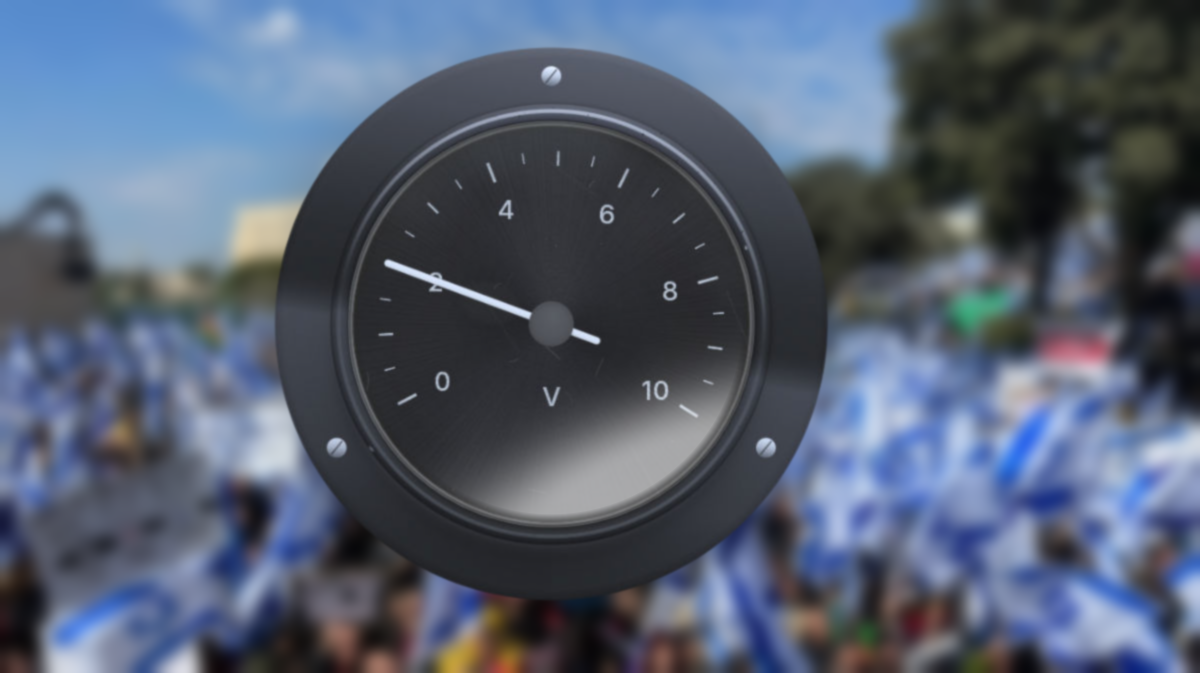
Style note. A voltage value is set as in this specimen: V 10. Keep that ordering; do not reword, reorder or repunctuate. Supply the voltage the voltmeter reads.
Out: V 2
